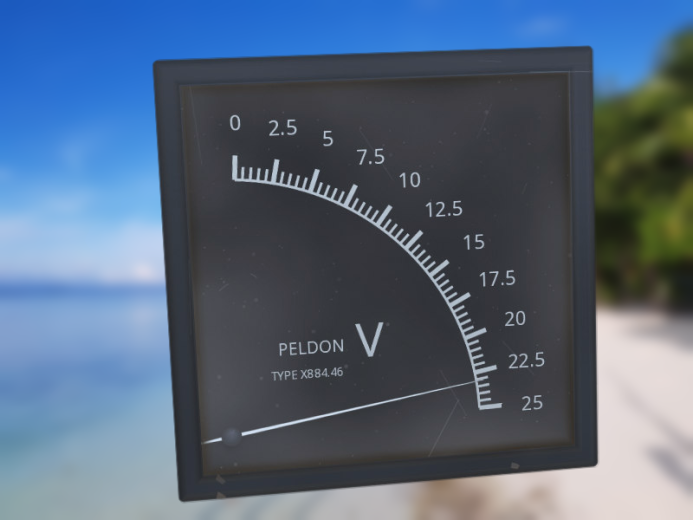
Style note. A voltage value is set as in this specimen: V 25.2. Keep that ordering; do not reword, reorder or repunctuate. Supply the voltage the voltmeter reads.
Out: V 23
